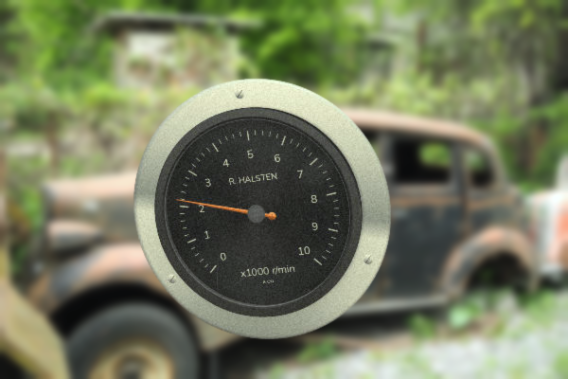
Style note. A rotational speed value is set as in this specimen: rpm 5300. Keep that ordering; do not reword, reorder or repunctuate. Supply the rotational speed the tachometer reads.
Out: rpm 2200
